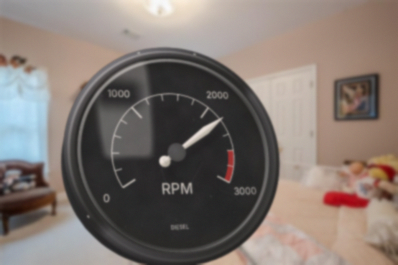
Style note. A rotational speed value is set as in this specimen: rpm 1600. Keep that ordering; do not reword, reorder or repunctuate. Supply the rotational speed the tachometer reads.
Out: rpm 2200
